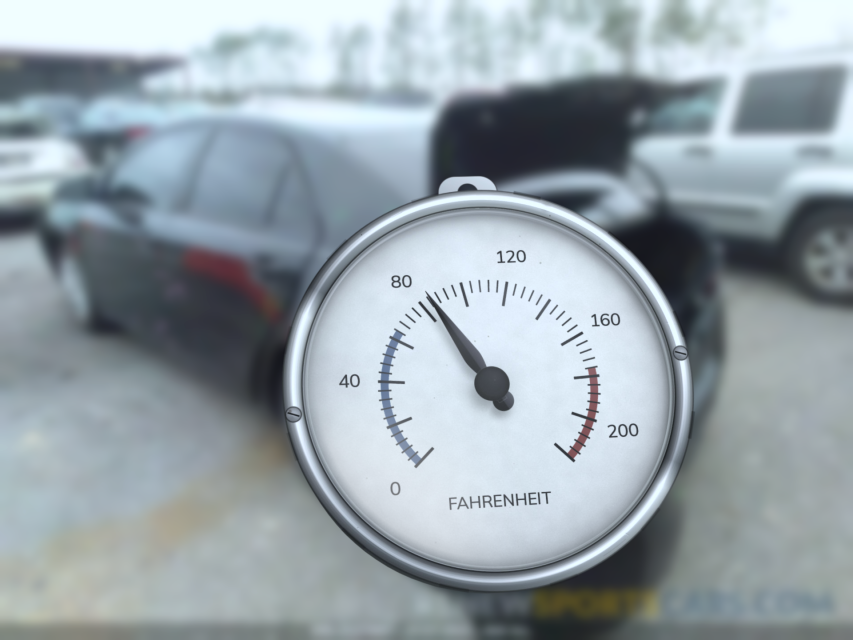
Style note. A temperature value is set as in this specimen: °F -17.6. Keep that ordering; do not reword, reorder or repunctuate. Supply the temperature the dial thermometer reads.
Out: °F 84
